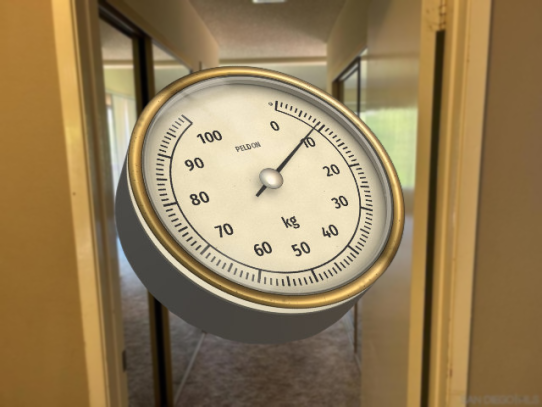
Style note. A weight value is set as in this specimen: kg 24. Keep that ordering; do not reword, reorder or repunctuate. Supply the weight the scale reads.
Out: kg 9
